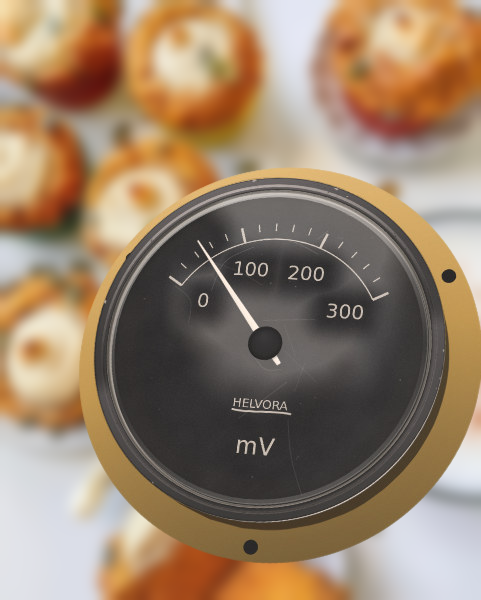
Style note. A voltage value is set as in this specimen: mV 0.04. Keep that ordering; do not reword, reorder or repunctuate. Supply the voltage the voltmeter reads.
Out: mV 50
